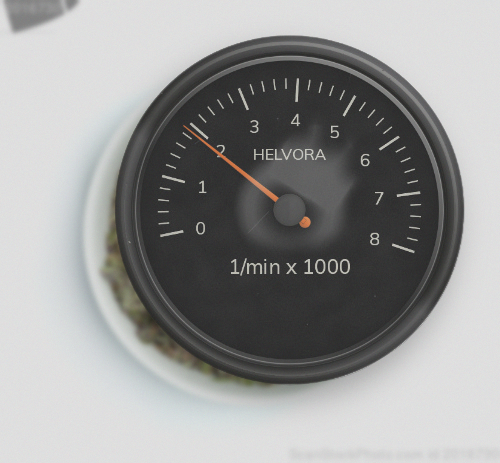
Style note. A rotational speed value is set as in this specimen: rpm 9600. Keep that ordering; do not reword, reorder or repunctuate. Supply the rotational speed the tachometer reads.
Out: rpm 1900
